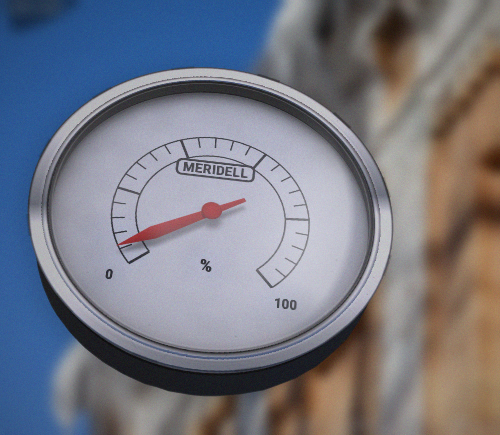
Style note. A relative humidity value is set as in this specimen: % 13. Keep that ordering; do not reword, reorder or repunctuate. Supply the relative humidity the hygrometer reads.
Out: % 4
